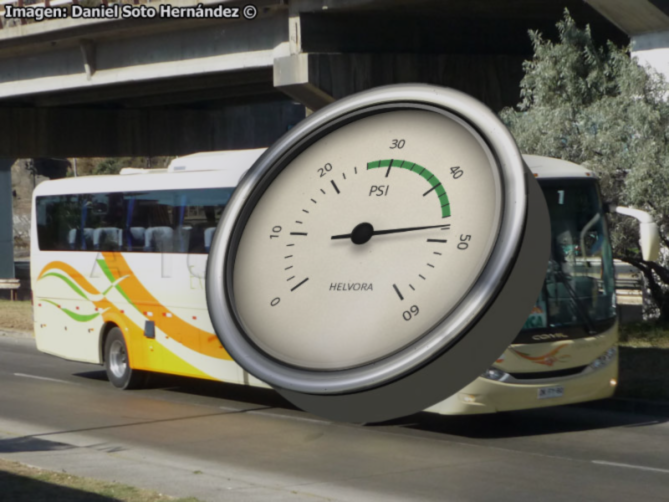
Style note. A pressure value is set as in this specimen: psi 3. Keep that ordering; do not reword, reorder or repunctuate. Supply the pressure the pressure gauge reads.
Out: psi 48
